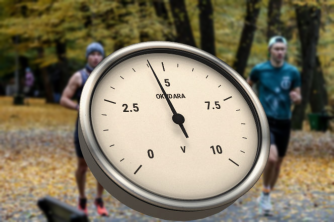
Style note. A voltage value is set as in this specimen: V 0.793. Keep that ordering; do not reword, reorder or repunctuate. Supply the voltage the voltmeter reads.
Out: V 4.5
